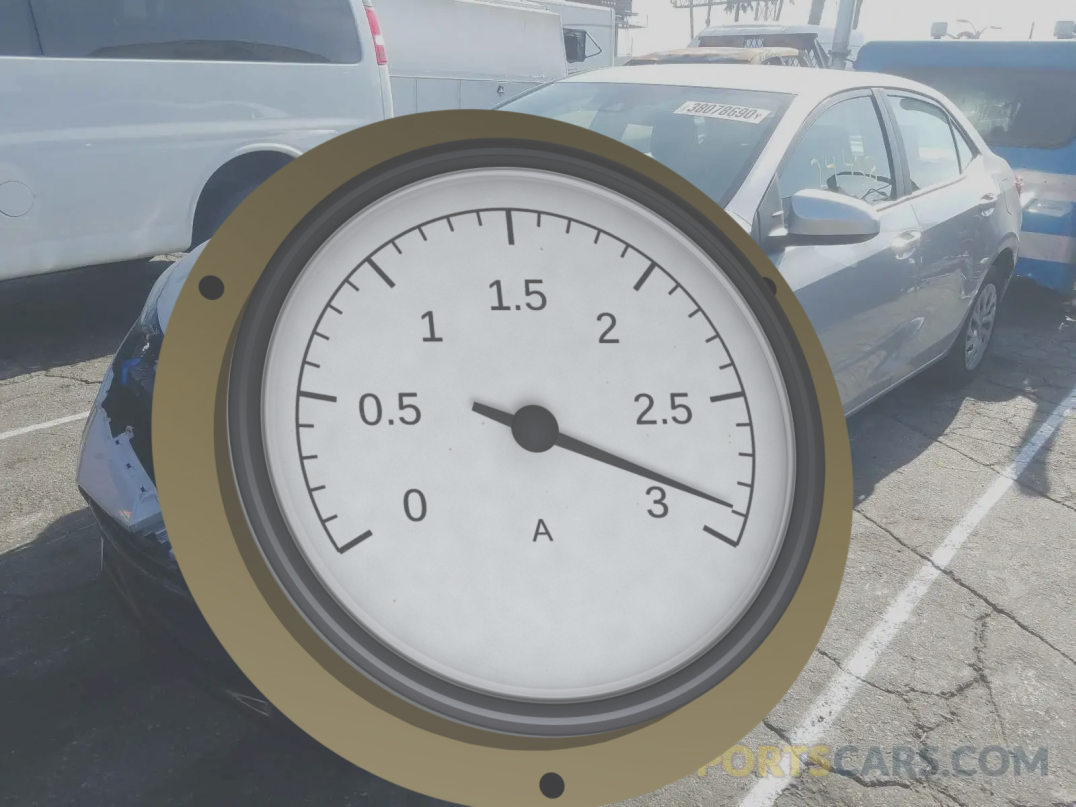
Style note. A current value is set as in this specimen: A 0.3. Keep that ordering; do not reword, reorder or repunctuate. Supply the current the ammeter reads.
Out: A 2.9
